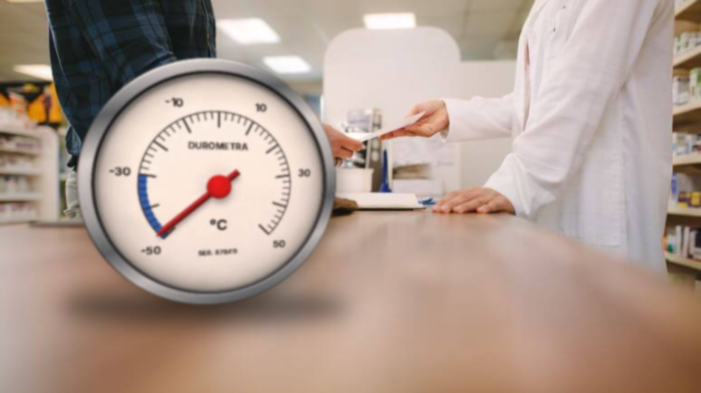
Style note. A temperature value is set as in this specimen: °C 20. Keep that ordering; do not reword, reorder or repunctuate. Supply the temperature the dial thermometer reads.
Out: °C -48
